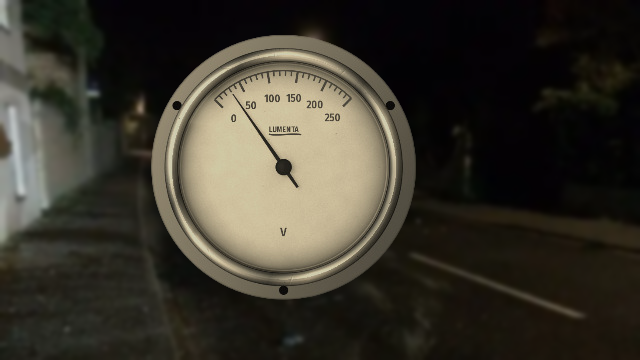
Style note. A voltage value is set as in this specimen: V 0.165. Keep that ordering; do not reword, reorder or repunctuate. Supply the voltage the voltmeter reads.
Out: V 30
